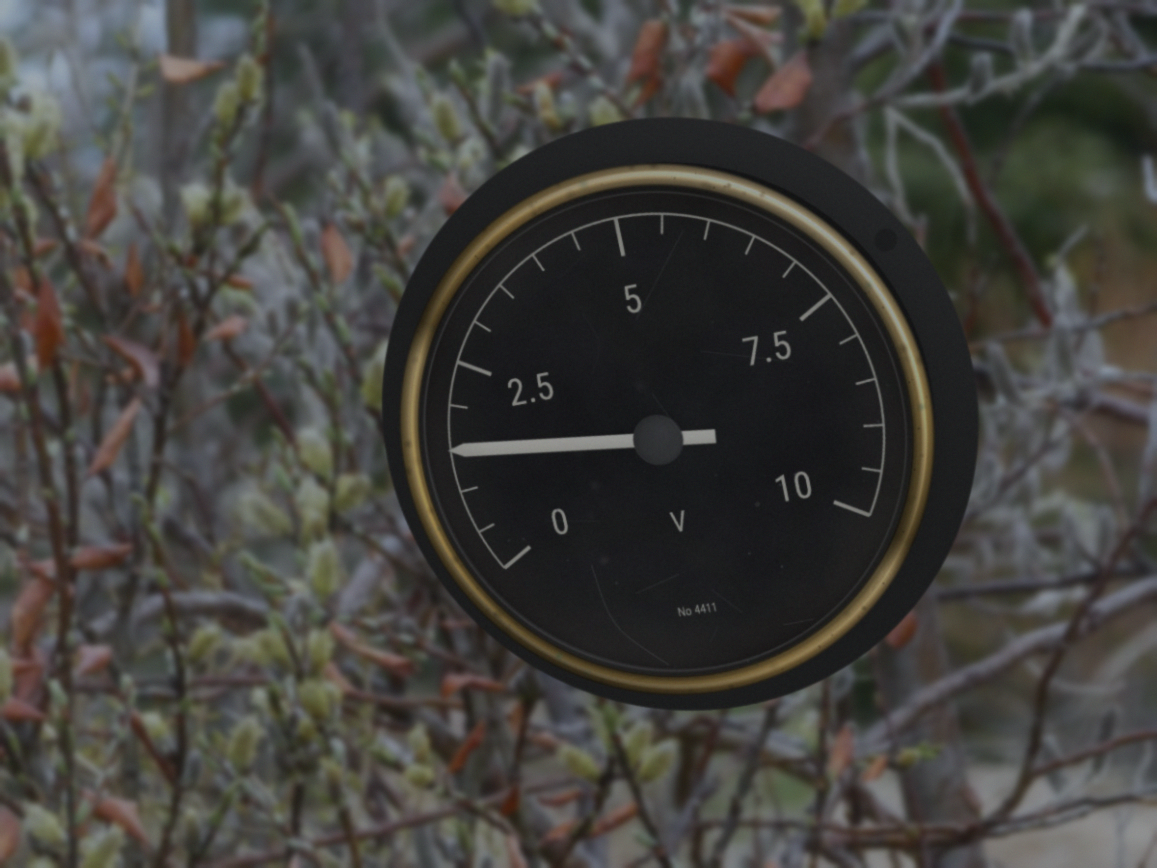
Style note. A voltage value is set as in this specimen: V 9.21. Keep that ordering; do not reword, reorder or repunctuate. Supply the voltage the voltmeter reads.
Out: V 1.5
